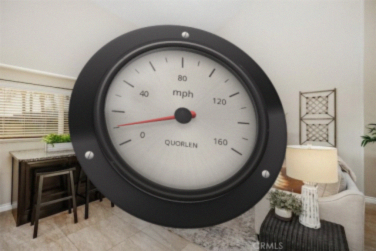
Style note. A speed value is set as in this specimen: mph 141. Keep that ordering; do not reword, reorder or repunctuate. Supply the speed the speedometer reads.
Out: mph 10
